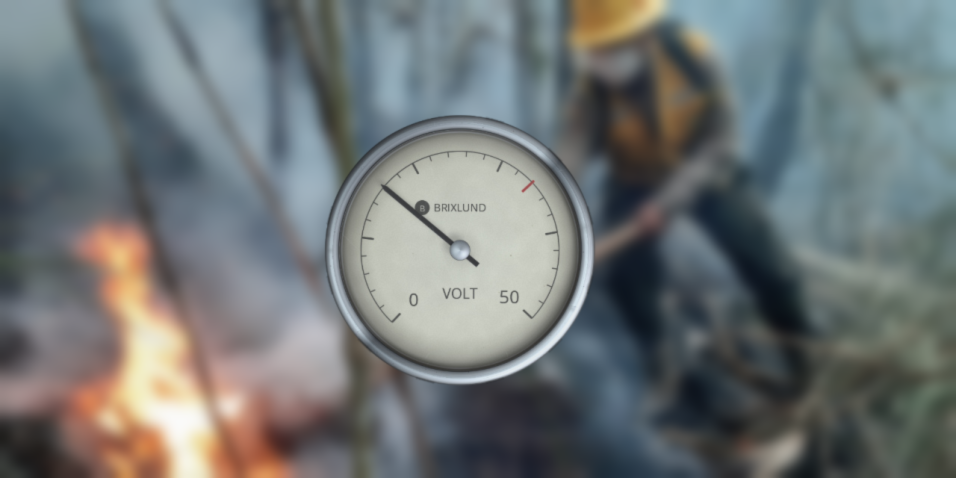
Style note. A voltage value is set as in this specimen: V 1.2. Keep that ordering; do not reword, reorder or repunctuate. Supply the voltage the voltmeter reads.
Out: V 16
